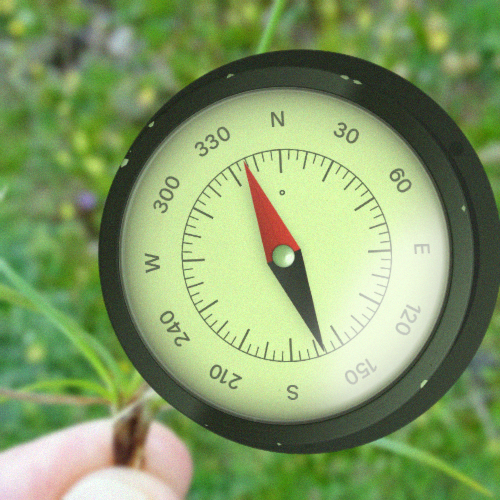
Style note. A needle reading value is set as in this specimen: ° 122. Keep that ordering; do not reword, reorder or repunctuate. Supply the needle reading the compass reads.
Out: ° 340
